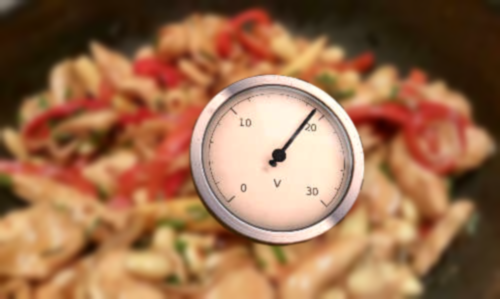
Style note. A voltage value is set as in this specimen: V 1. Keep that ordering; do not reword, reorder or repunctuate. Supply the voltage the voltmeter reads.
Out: V 19
